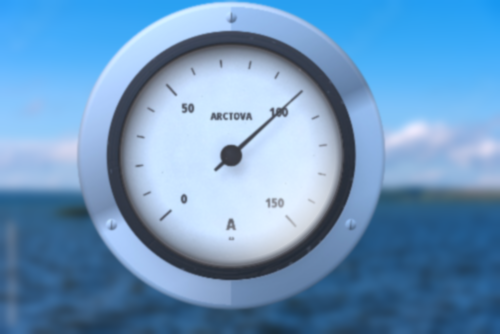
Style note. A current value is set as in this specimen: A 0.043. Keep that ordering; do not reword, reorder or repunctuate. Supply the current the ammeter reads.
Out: A 100
